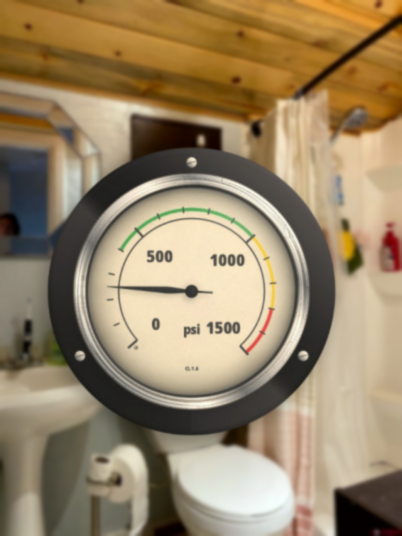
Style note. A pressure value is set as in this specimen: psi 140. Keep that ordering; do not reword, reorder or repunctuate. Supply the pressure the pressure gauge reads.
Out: psi 250
